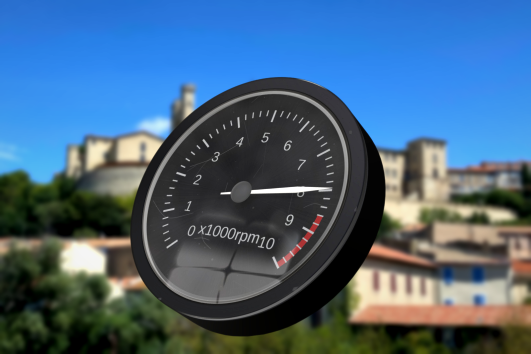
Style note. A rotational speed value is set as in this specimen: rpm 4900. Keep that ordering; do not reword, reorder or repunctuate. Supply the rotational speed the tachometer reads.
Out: rpm 8000
